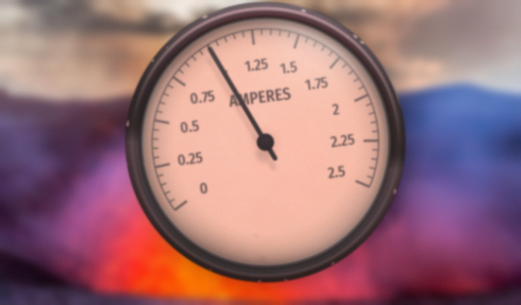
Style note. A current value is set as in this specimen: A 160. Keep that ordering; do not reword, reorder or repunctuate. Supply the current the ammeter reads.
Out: A 1
